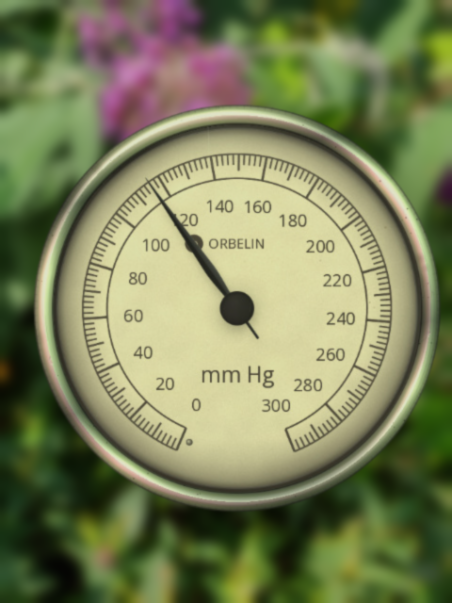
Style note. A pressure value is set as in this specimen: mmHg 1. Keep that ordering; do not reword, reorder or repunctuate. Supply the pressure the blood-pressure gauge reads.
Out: mmHg 116
